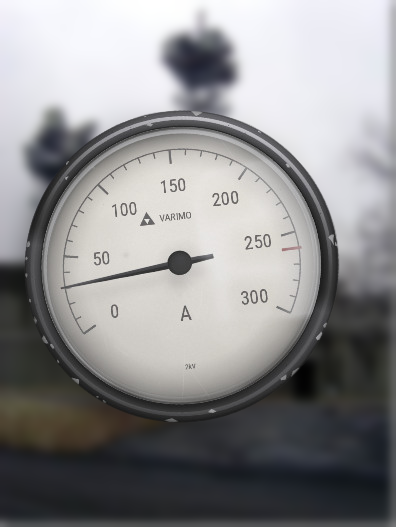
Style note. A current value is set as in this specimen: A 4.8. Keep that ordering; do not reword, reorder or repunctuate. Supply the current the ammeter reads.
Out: A 30
